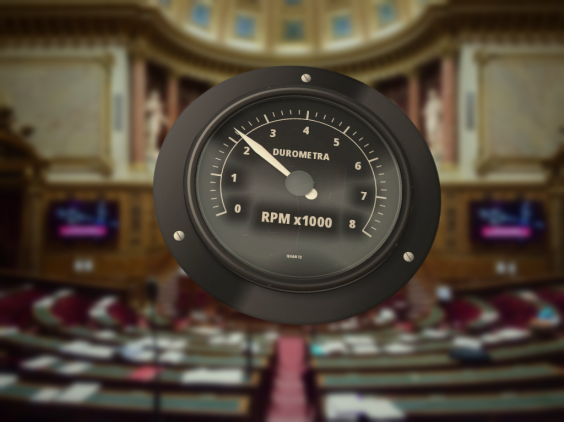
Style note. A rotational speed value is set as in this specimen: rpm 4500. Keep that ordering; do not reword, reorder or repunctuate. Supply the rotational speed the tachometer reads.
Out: rpm 2200
